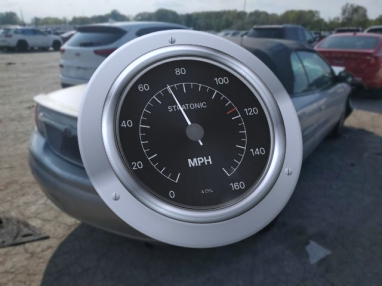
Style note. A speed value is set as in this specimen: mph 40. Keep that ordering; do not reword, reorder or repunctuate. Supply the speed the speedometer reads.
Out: mph 70
